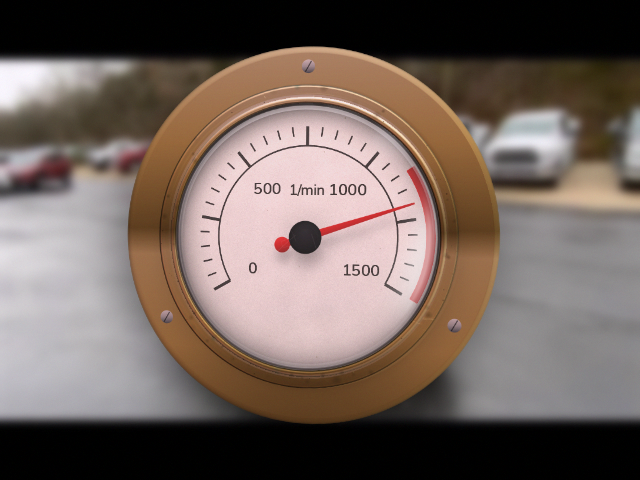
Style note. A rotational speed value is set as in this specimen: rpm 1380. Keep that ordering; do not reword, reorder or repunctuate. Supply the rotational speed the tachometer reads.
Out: rpm 1200
